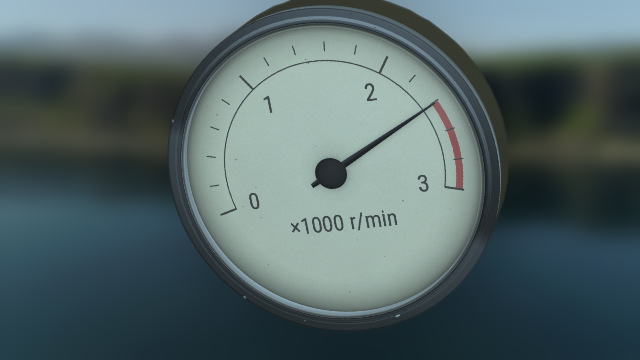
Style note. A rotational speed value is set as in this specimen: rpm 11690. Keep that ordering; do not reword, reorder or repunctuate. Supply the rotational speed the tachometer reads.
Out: rpm 2400
